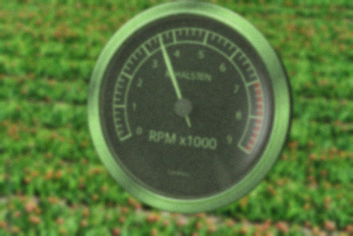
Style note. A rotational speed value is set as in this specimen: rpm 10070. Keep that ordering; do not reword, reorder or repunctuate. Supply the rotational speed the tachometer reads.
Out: rpm 3600
